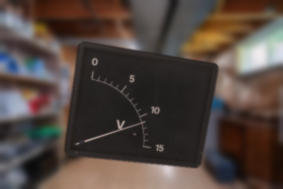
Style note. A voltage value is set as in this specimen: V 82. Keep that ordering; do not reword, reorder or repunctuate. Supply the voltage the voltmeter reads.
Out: V 11
